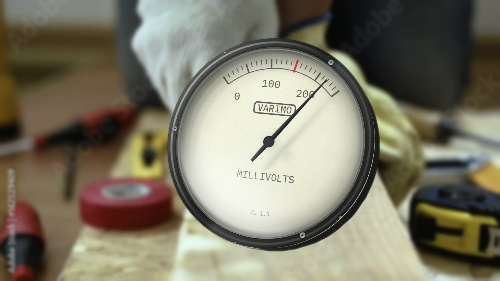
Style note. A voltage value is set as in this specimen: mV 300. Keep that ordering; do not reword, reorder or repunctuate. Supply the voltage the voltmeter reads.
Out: mV 220
